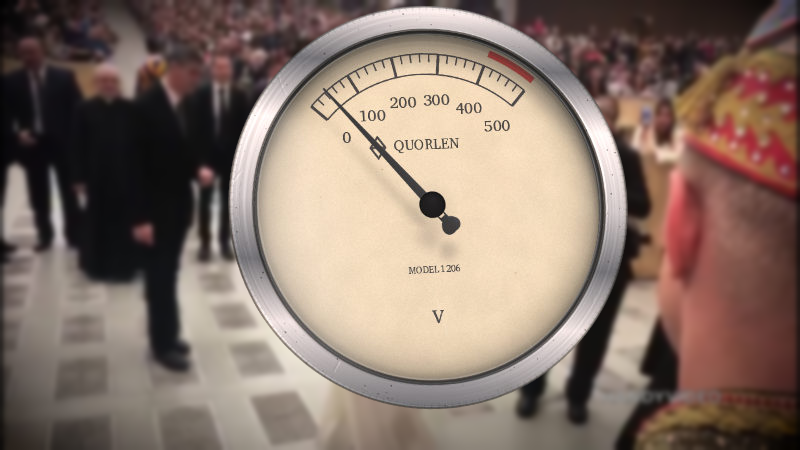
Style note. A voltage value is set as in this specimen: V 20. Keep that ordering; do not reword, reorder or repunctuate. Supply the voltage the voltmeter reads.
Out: V 40
